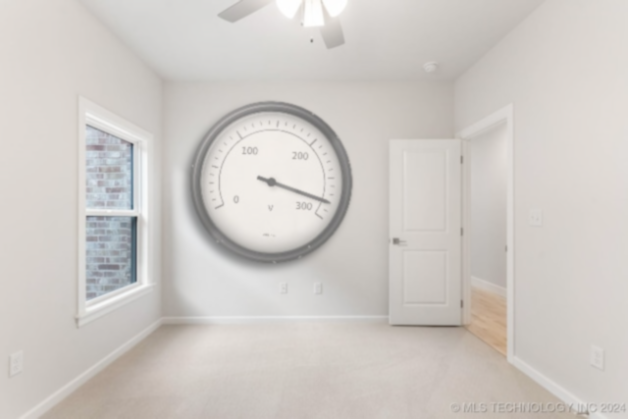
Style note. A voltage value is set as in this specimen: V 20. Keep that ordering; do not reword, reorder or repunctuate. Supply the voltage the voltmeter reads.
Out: V 280
